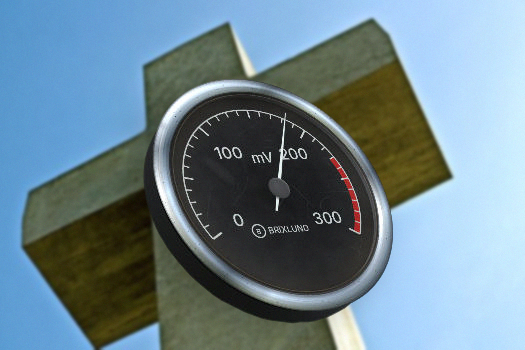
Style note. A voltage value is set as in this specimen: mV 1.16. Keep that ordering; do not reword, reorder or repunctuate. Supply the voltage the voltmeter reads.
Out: mV 180
